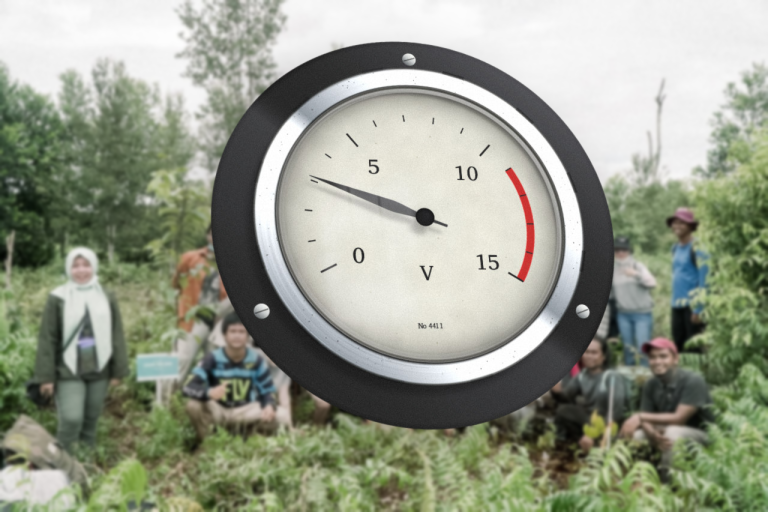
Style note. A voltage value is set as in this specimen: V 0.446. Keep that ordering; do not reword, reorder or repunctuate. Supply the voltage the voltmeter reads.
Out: V 3
